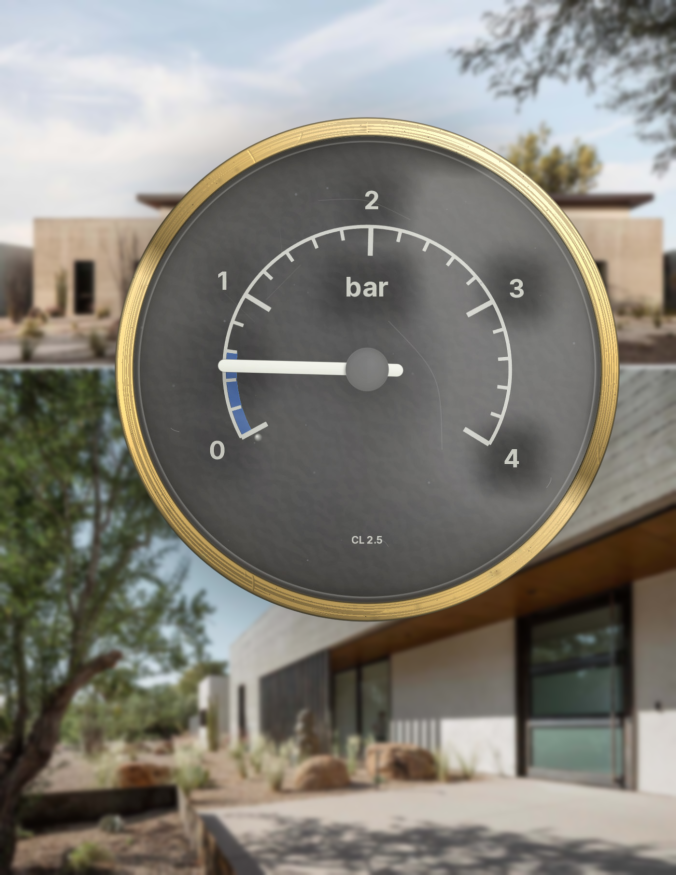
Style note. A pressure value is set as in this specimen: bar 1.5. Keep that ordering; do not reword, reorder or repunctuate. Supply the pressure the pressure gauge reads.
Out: bar 0.5
